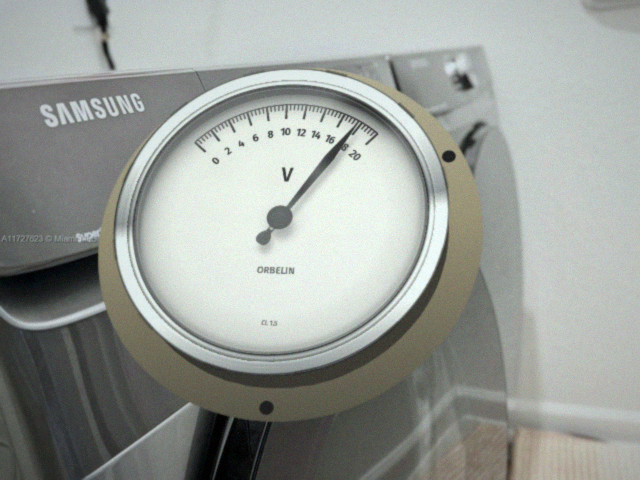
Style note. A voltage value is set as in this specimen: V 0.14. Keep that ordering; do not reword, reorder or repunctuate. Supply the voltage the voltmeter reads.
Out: V 18
